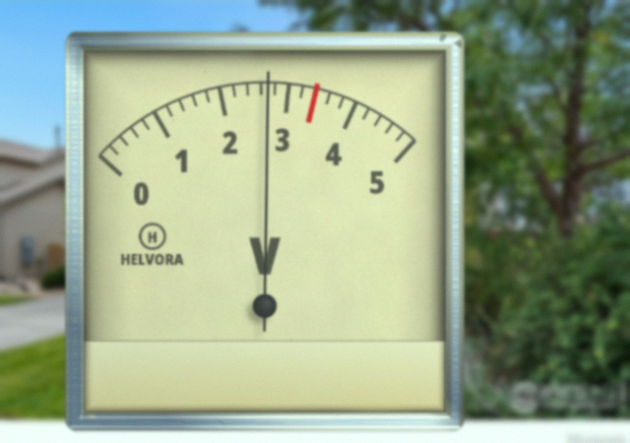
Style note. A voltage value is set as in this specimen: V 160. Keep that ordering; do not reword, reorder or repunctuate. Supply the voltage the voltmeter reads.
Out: V 2.7
